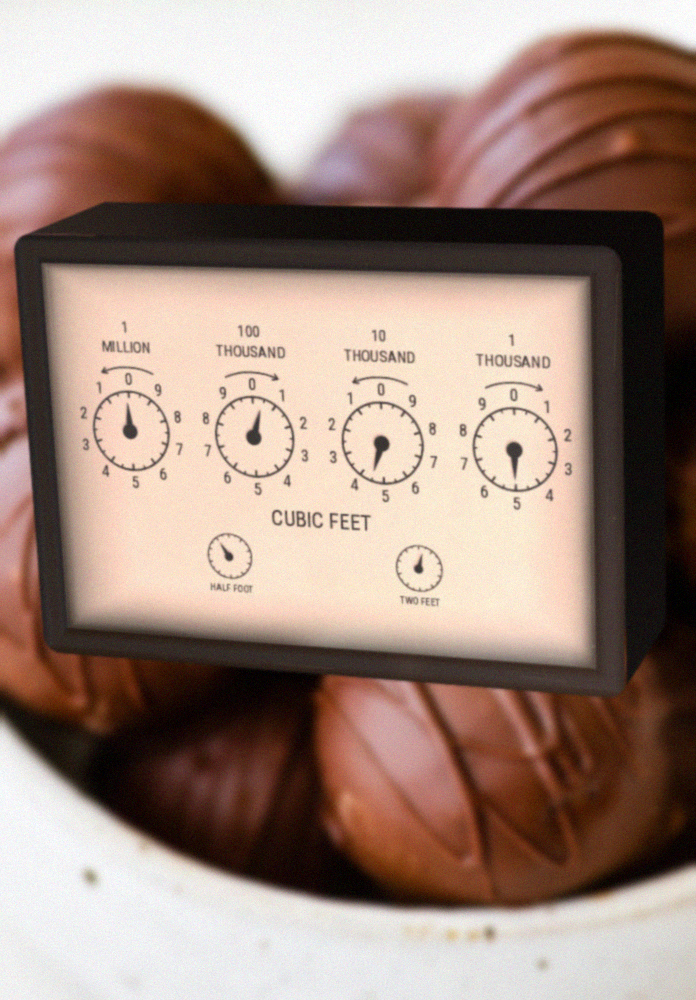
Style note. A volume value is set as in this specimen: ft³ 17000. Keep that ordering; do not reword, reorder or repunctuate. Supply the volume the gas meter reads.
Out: ft³ 4500
